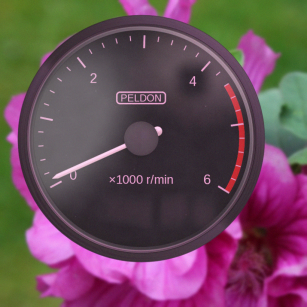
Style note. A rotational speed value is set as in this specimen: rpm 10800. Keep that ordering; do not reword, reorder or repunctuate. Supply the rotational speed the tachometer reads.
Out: rpm 100
